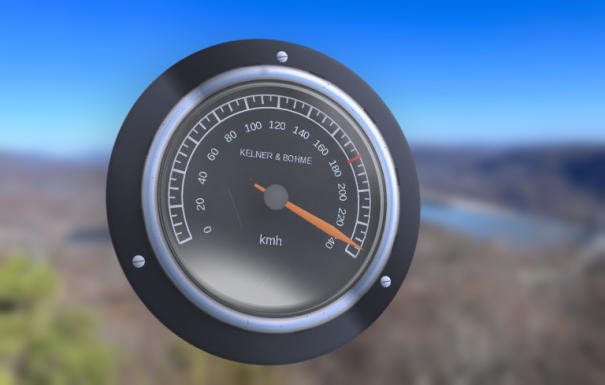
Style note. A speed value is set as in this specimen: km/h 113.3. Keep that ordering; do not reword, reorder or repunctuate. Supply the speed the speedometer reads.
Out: km/h 235
